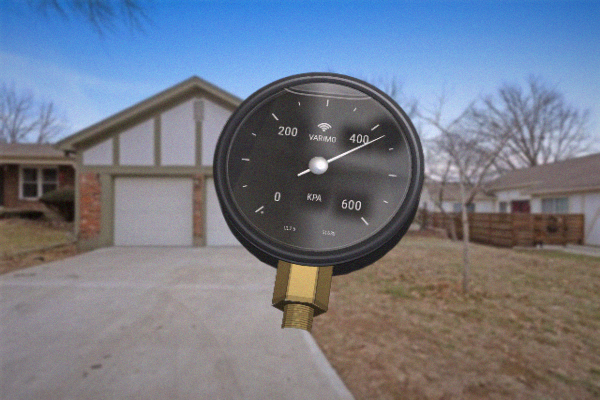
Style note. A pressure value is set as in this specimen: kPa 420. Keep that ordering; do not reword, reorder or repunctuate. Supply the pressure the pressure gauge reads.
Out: kPa 425
